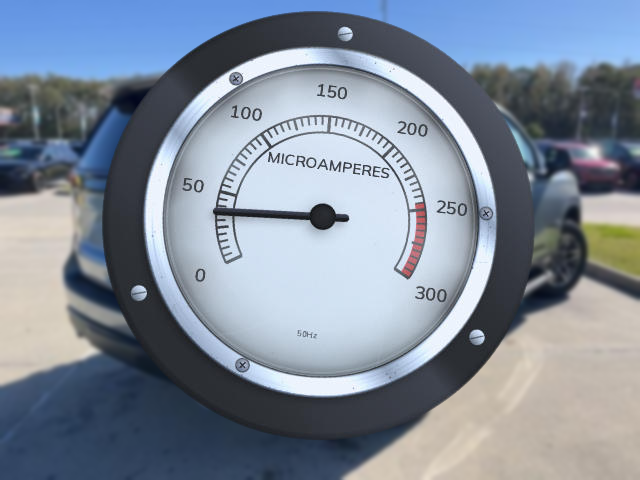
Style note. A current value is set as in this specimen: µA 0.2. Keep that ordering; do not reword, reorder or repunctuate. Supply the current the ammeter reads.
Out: µA 35
